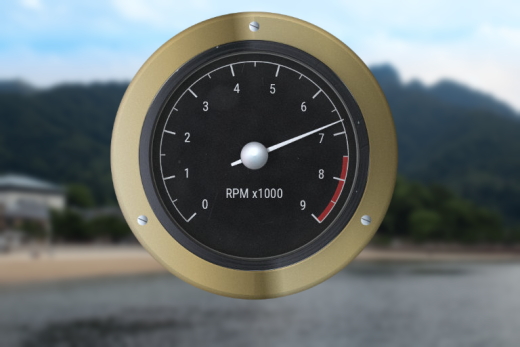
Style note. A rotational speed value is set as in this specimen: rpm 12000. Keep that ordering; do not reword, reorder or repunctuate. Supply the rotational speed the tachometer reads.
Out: rpm 6750
